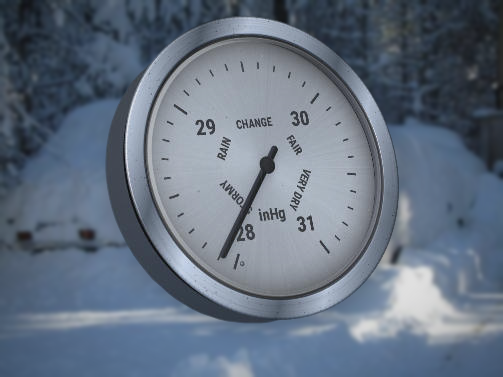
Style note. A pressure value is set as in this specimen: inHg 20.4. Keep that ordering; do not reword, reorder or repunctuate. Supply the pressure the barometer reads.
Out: inHg 28.1
